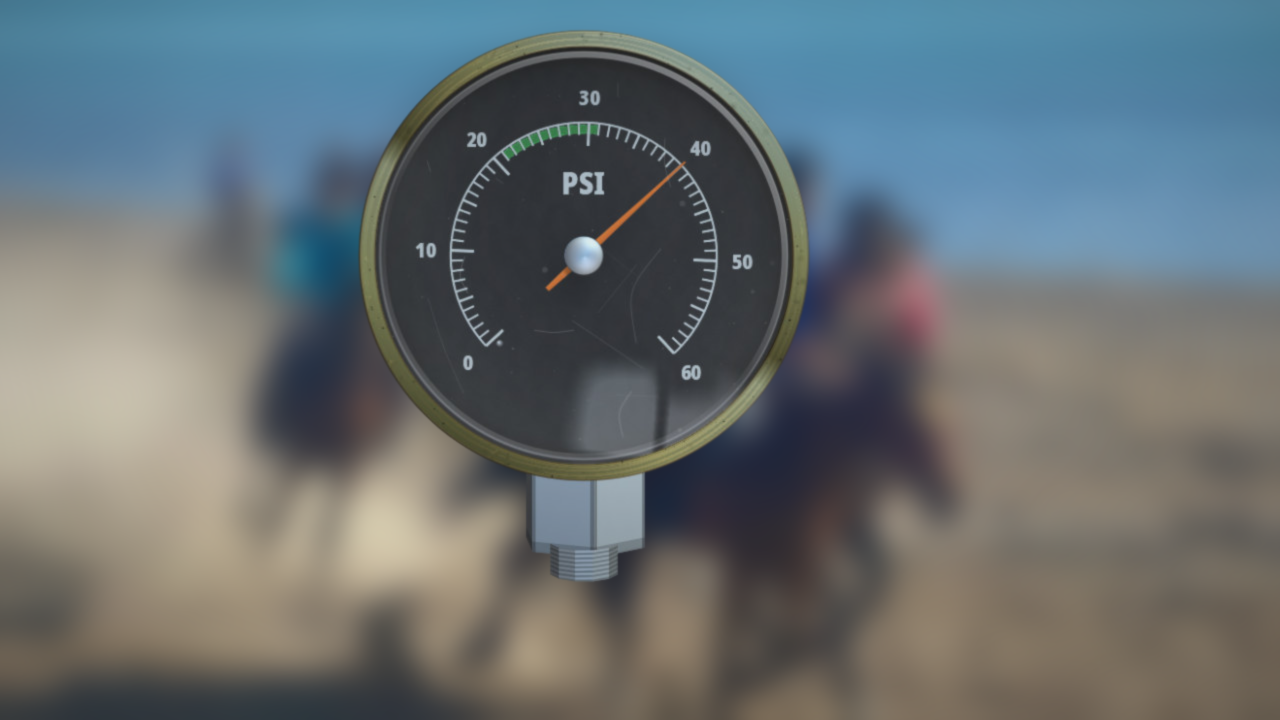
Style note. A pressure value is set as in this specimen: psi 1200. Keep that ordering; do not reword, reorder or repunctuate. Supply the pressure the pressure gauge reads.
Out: psi 40
